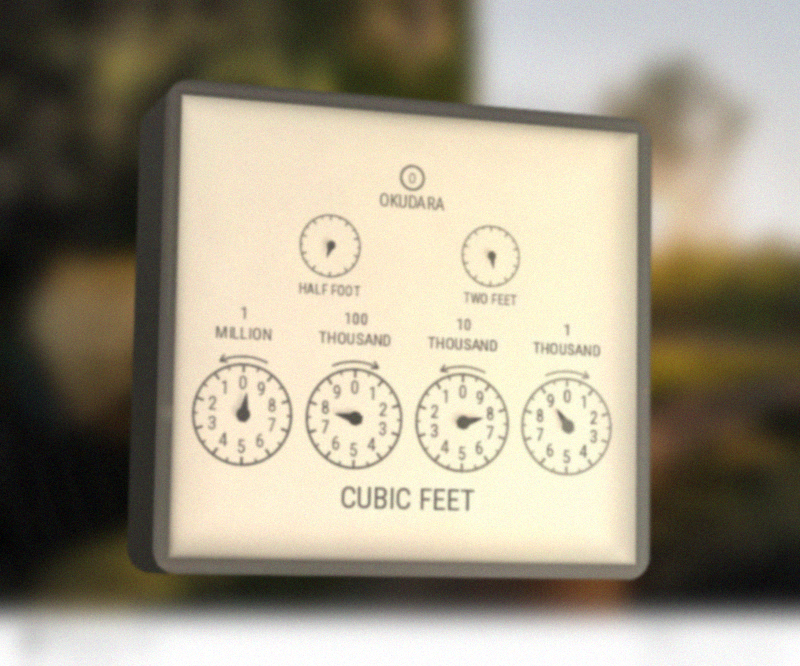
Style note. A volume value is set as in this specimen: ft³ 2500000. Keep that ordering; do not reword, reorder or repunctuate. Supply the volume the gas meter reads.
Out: ft³ 977900
